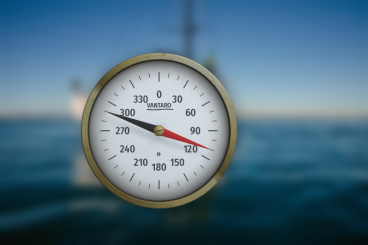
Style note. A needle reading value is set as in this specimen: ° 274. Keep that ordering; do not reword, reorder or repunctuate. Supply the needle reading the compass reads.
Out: ° 110
